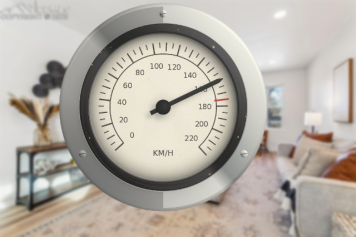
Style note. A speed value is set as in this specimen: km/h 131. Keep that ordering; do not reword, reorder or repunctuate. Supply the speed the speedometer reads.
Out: km/h 160
